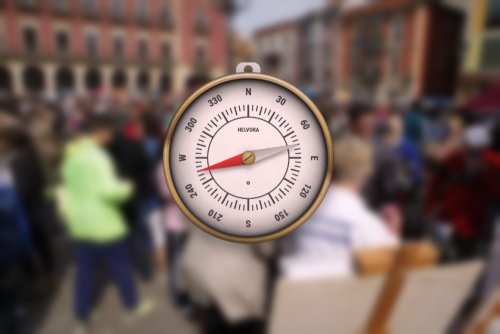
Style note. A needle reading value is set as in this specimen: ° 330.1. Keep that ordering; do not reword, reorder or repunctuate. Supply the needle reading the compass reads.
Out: ° 255
